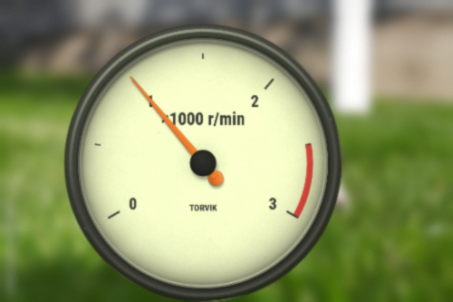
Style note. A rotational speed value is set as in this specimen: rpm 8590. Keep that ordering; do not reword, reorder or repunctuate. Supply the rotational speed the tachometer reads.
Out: rpm 1000
